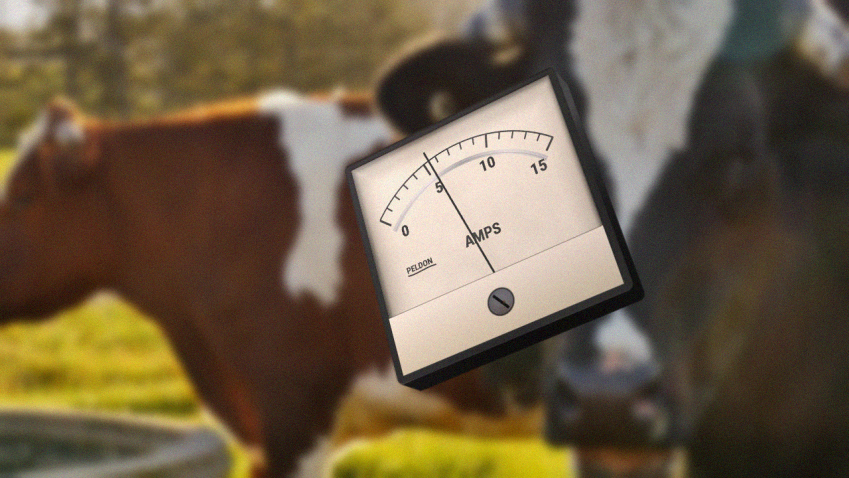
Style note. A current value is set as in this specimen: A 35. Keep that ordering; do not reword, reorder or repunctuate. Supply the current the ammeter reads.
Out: A 5.5
